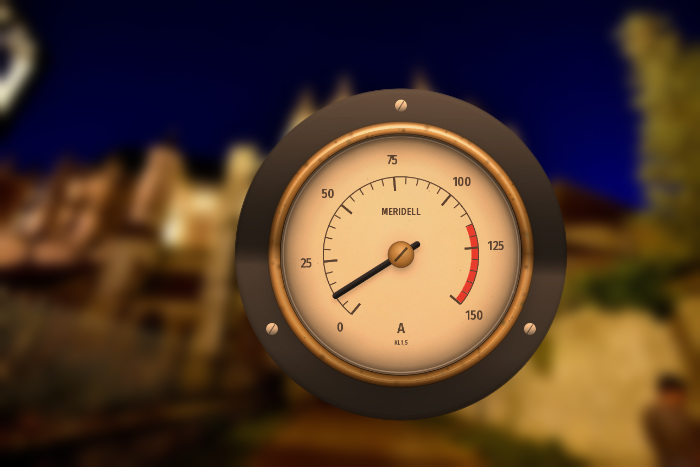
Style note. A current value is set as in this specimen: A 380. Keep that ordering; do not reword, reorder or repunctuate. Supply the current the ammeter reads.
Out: A 10
